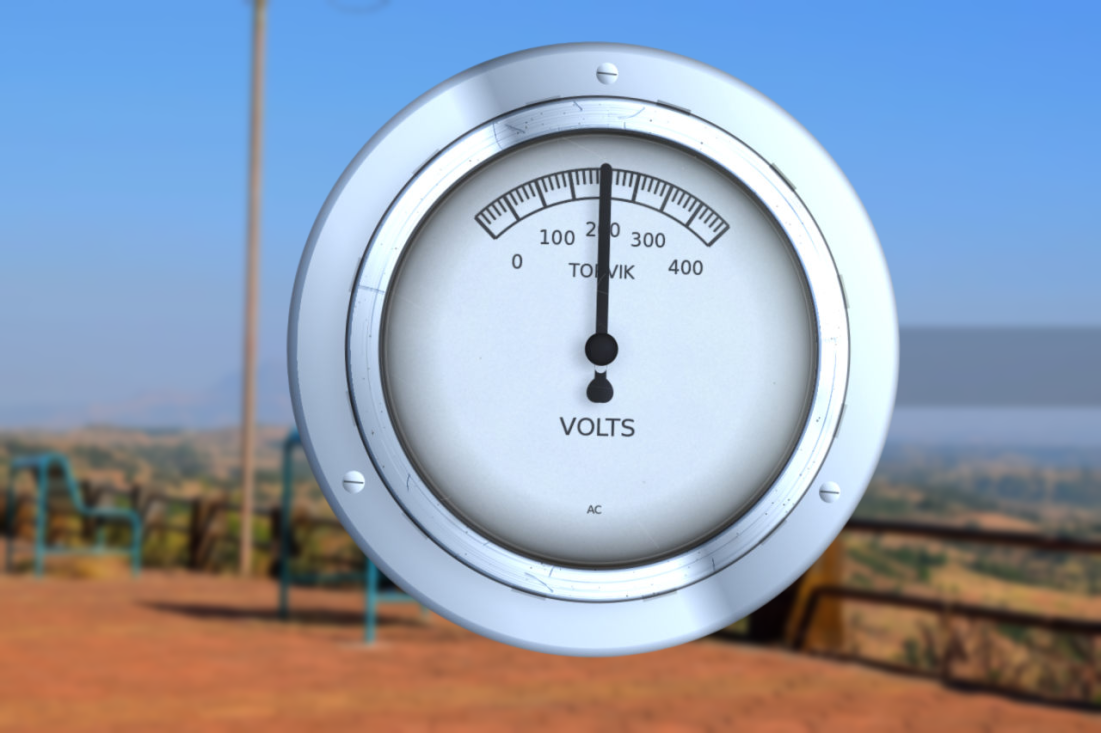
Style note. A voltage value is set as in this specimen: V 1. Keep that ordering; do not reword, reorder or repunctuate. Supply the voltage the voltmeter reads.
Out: V 200
